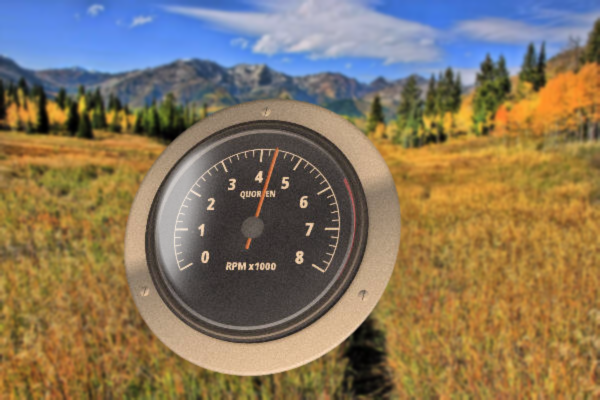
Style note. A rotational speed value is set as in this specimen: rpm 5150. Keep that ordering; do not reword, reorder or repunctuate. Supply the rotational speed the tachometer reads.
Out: rpm 4400
